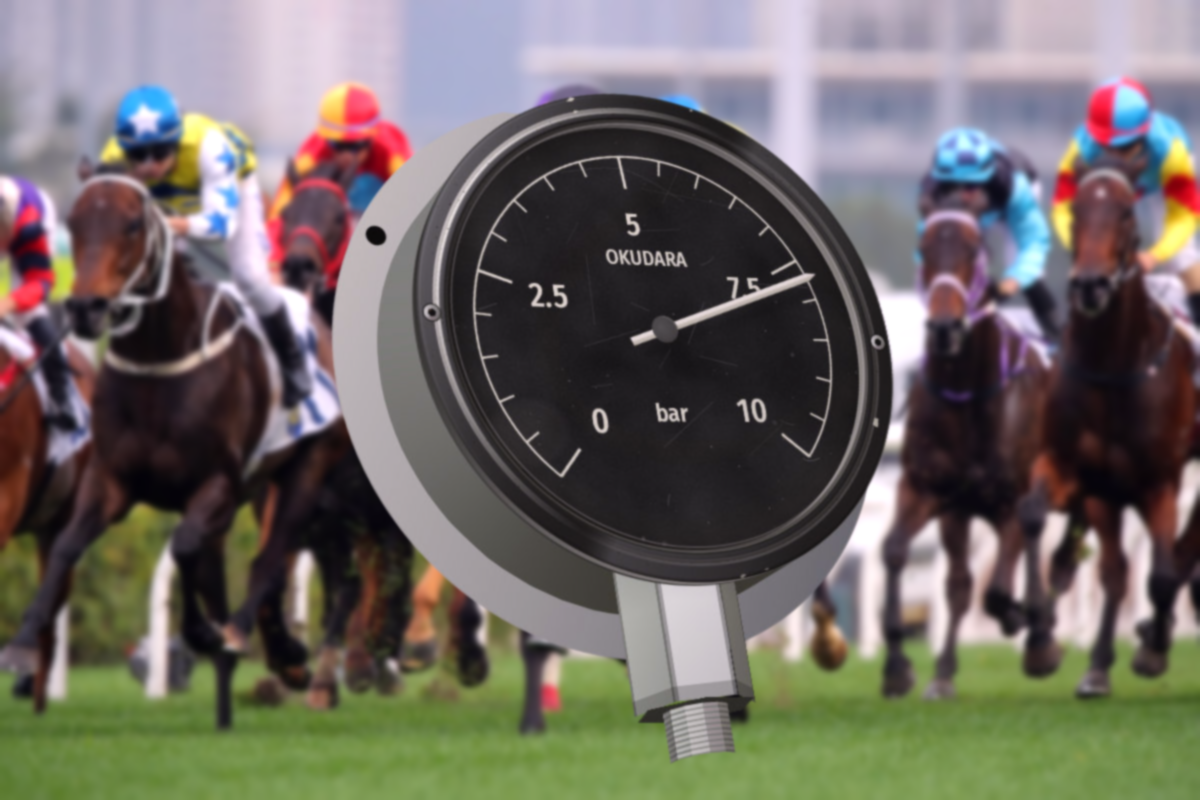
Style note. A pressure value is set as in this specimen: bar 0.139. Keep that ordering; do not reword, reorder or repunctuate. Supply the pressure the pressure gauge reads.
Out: bar 7.75
